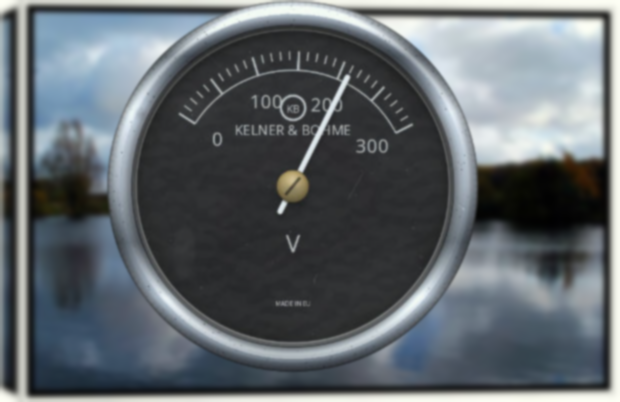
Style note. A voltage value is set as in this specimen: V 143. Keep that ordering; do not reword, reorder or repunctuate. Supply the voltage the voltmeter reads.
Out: V 210
